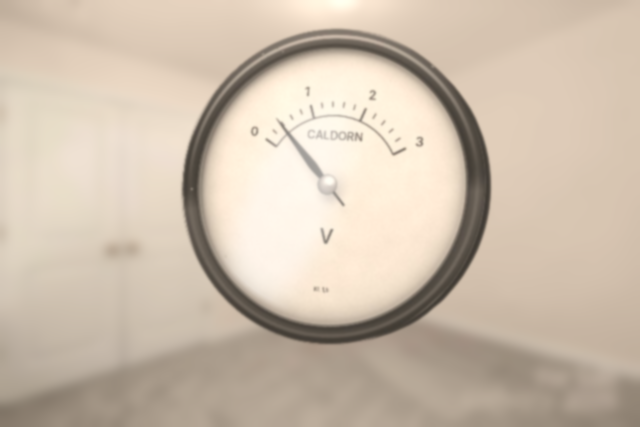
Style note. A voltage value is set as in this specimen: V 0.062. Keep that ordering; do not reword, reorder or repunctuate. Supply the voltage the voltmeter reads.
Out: V 0.4
